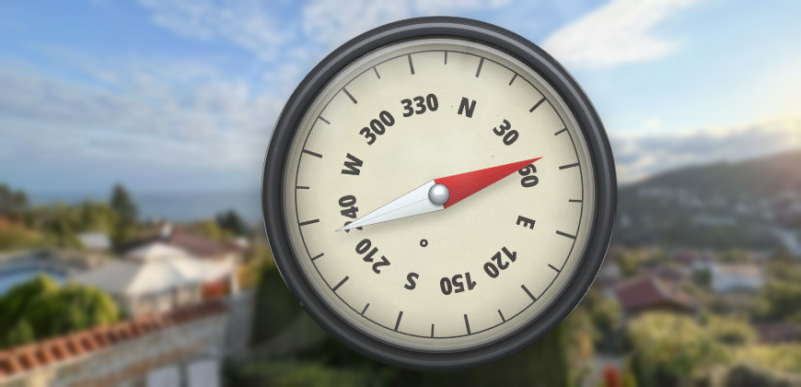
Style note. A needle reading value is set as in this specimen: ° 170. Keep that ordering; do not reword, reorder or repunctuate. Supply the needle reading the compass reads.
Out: ° 52.5
